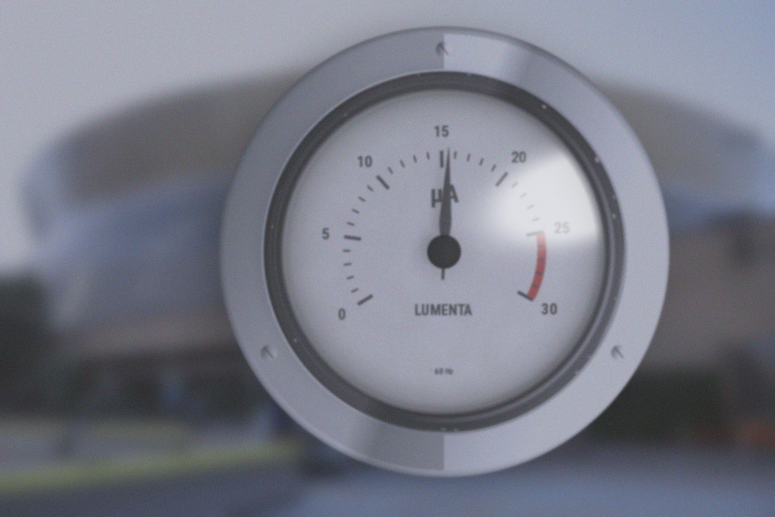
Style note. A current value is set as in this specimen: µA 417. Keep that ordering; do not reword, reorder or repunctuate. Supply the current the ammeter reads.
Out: µA 15.5
